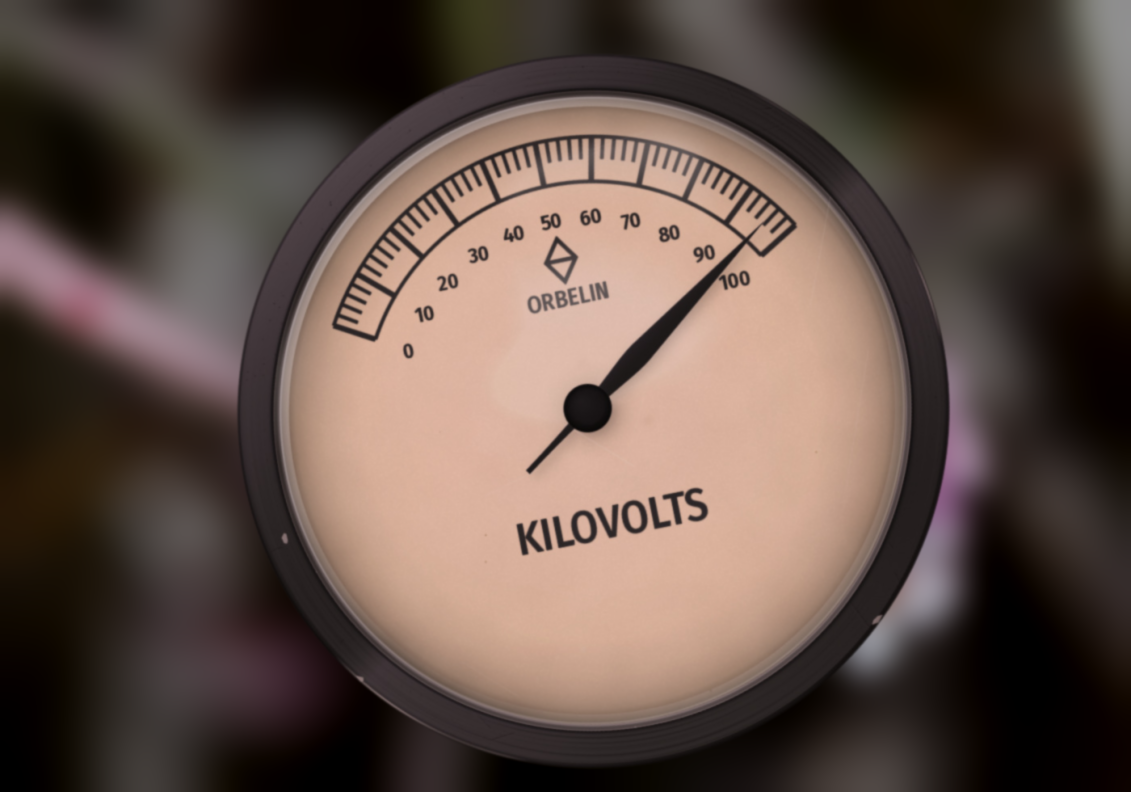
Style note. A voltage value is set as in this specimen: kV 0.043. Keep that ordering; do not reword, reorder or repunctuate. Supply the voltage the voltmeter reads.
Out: kV 96
